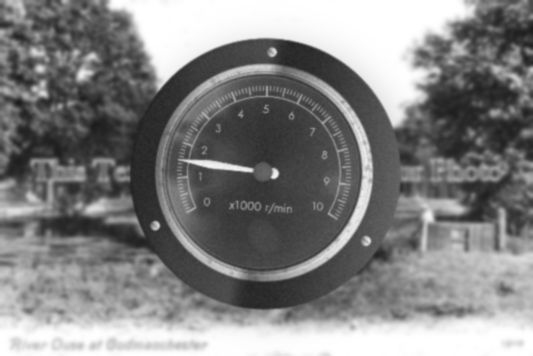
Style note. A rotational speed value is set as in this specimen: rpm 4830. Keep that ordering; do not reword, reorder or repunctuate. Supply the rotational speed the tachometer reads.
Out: rpm 1500
